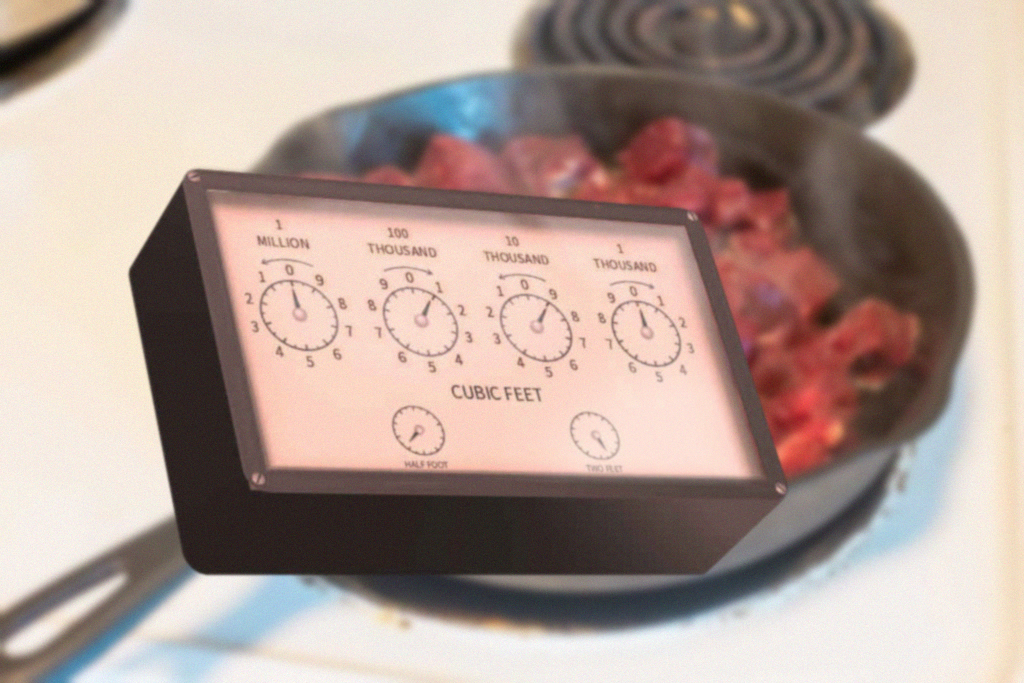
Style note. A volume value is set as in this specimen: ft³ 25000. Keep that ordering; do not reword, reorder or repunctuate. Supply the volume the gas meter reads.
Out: ft³ 9000
